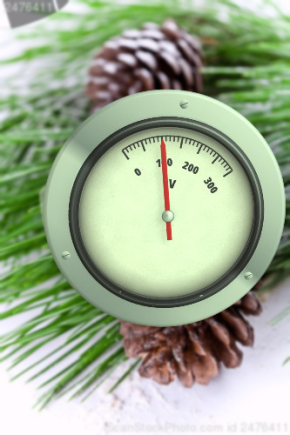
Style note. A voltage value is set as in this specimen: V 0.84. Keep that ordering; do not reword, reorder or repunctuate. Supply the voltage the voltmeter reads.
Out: V 100
